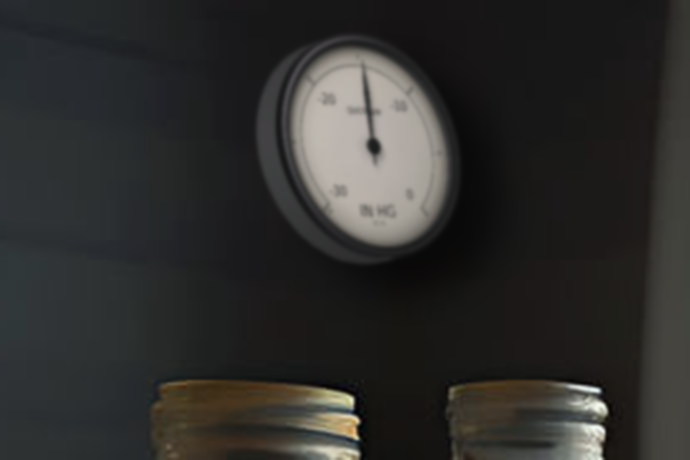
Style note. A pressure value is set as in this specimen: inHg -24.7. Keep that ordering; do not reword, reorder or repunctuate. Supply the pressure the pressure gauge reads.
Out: inHg -15
